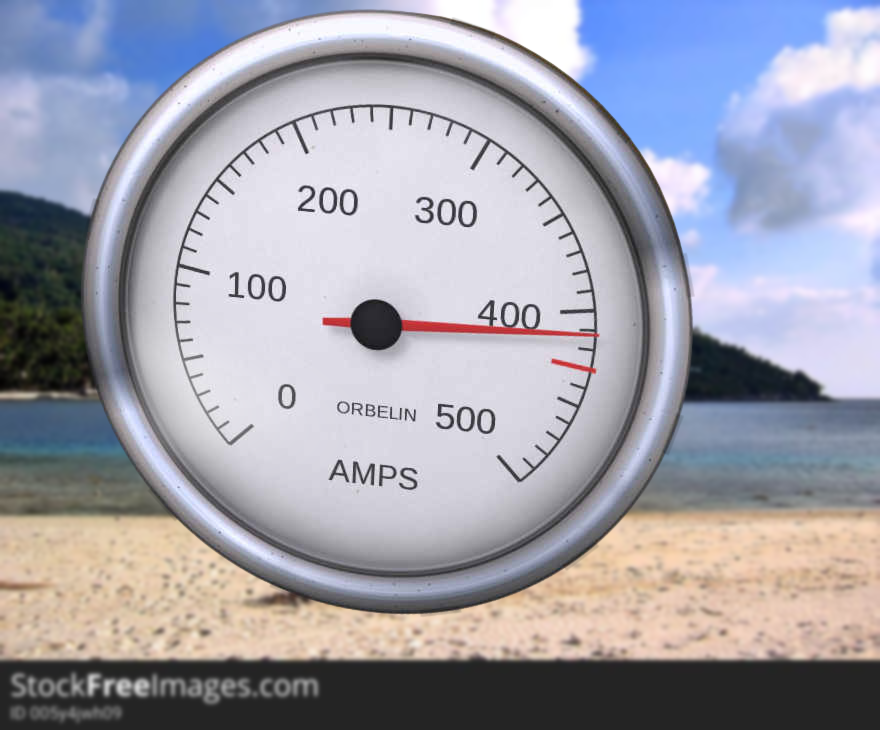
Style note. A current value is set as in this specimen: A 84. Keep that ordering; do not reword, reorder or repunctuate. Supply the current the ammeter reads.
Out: A 410
